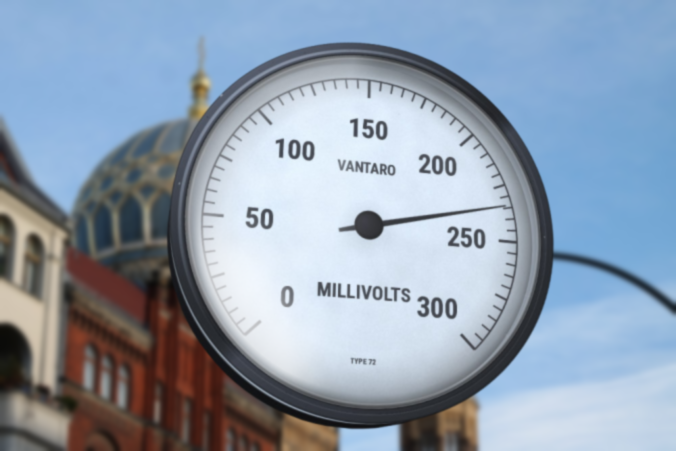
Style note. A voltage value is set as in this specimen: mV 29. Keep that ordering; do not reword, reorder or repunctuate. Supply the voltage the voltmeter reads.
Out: mV 235
